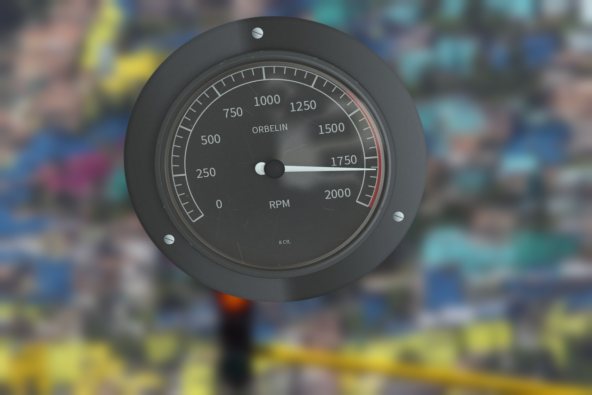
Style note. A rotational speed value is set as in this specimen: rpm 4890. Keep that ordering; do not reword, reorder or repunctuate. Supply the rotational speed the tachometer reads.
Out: rpm 1800
